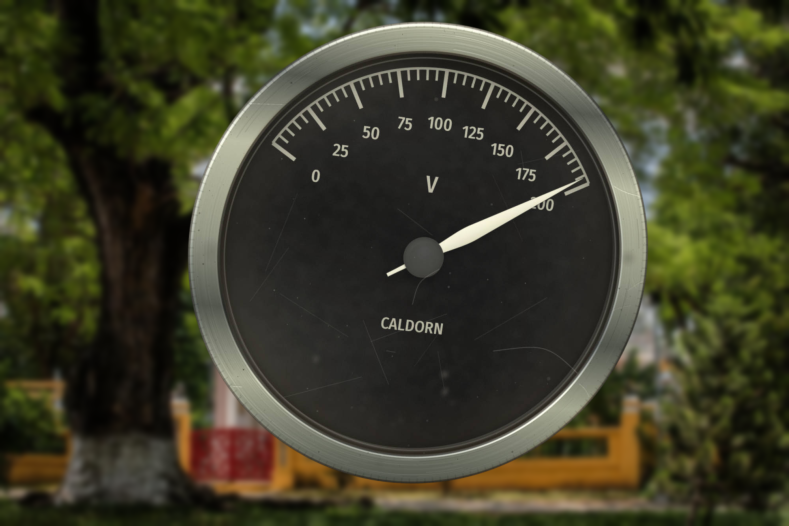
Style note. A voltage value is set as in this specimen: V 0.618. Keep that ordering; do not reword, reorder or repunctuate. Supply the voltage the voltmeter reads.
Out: V 195
